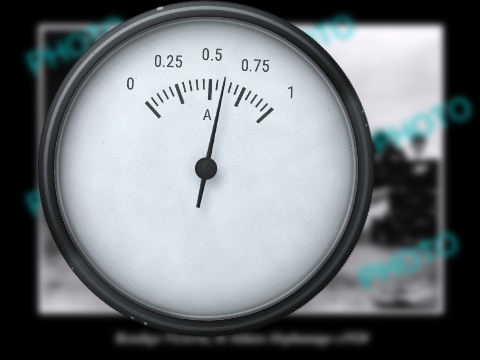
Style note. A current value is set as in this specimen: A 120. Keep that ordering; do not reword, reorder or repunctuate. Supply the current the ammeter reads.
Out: A 0.6
